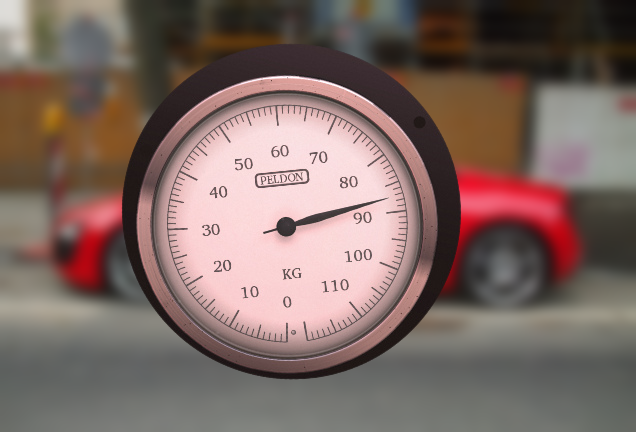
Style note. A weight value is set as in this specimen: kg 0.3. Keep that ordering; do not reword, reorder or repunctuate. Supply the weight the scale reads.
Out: kg 87
